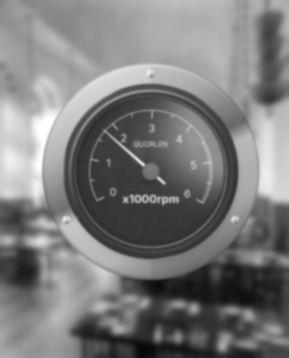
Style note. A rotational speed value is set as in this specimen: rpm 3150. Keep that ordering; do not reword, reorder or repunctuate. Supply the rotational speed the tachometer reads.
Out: rpm 1750
